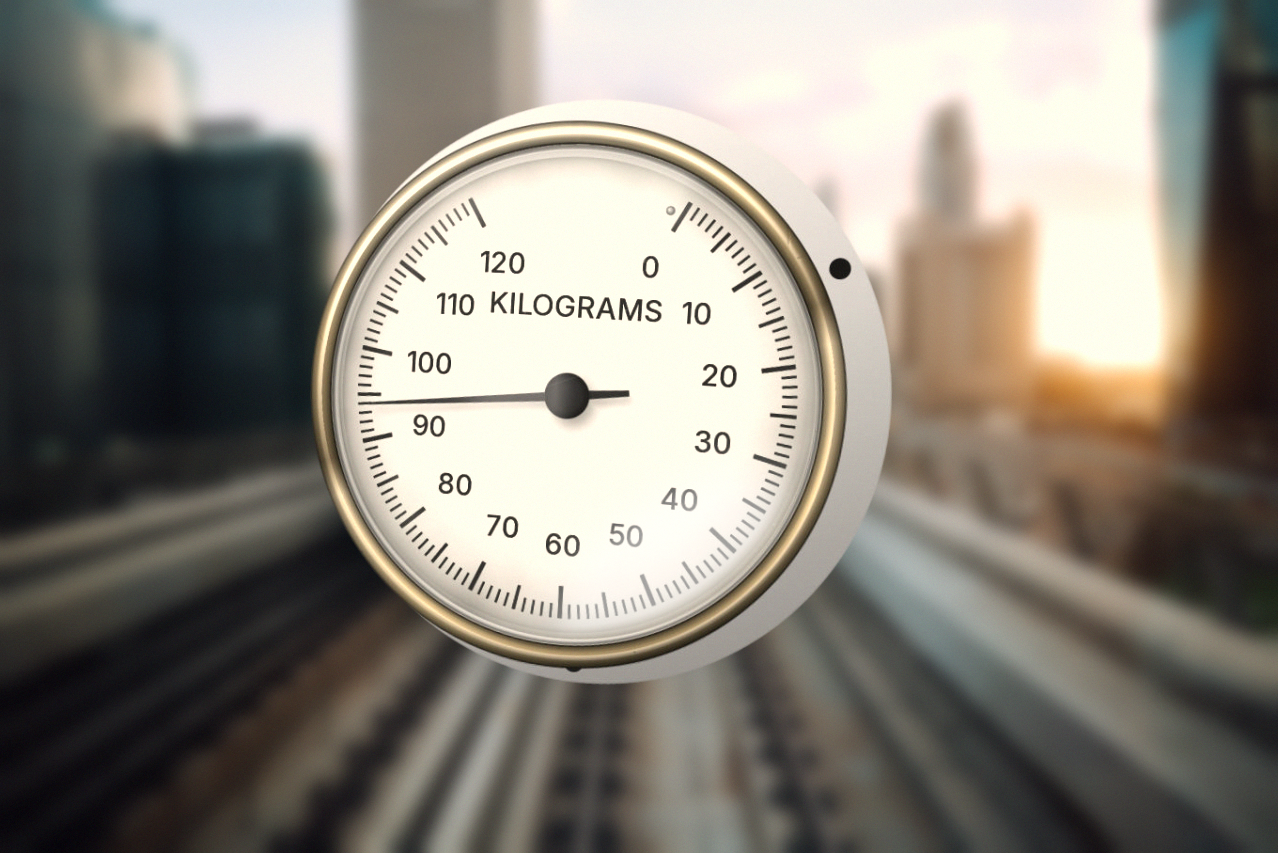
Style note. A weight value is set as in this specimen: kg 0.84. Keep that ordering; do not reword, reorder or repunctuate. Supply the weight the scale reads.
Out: kg 94
